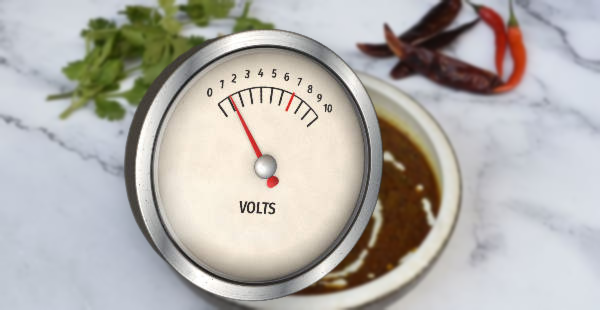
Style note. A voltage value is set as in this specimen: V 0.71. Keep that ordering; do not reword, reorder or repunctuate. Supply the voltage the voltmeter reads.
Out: V 1
